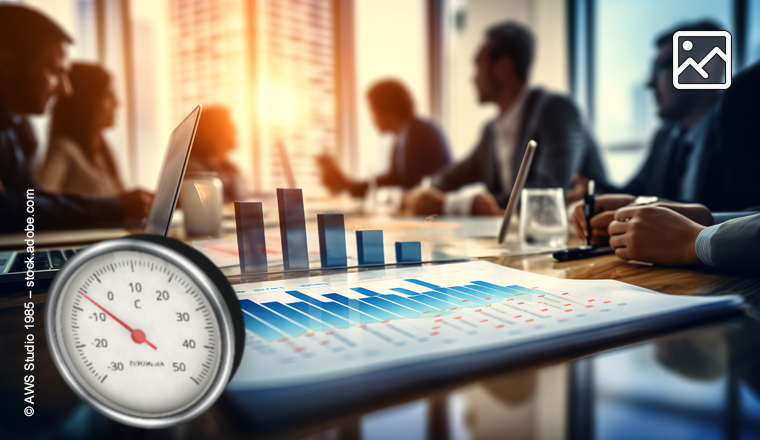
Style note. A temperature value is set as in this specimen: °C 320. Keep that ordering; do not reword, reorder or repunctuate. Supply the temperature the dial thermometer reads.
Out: °C -5
